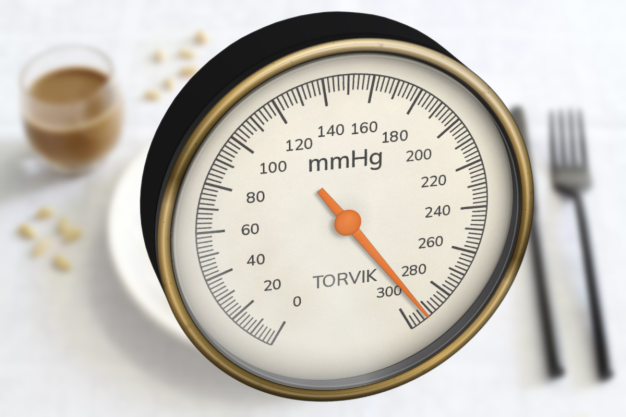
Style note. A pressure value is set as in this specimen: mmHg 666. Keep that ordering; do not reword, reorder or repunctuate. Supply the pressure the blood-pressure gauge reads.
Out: mmHg 292
